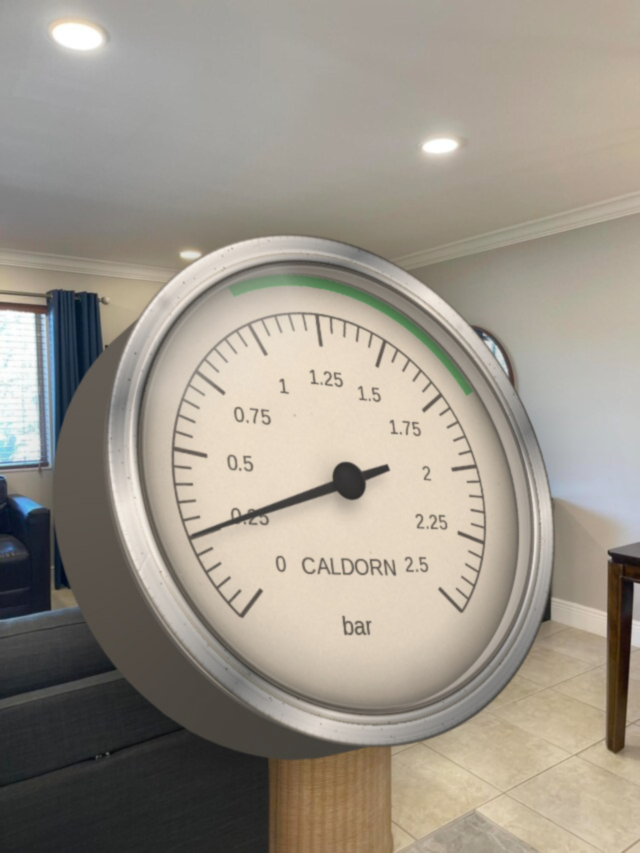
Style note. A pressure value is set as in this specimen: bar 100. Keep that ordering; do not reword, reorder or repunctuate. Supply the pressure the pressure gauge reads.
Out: bar 0.25
